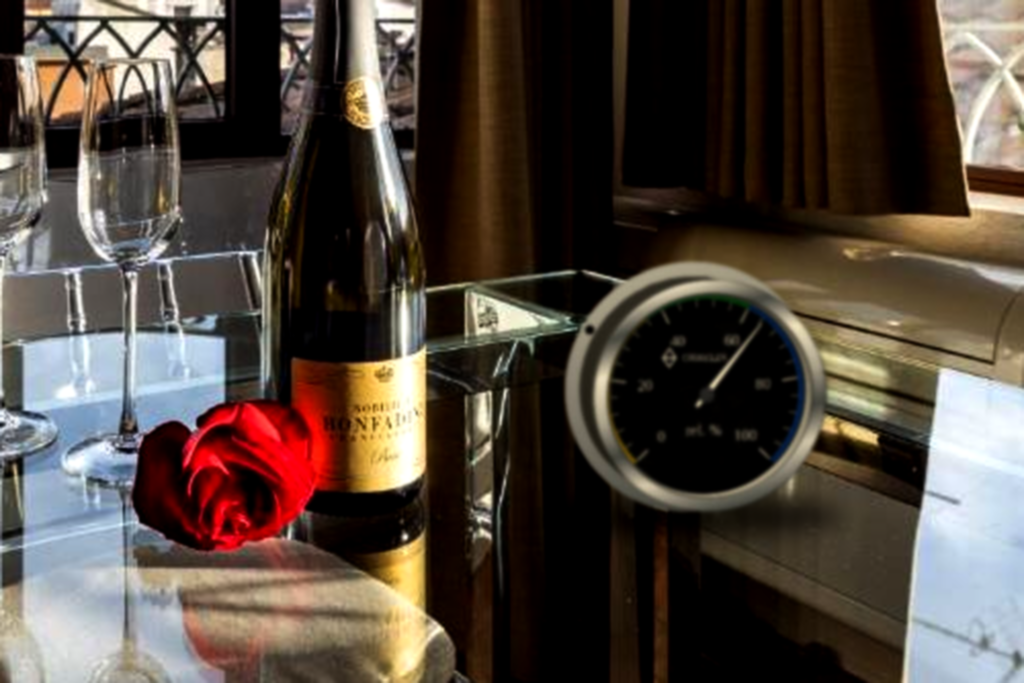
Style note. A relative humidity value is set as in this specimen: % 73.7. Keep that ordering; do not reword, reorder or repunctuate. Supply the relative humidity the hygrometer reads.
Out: % 64
